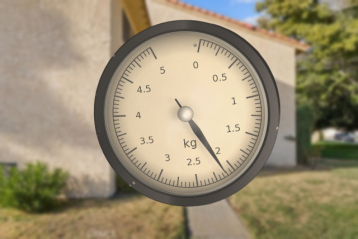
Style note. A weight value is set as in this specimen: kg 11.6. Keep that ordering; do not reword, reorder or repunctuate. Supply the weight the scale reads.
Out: kg 2.1
